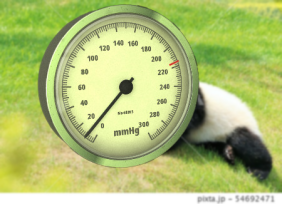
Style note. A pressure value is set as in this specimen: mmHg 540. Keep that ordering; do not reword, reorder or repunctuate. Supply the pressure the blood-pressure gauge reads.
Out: mmHg 10
